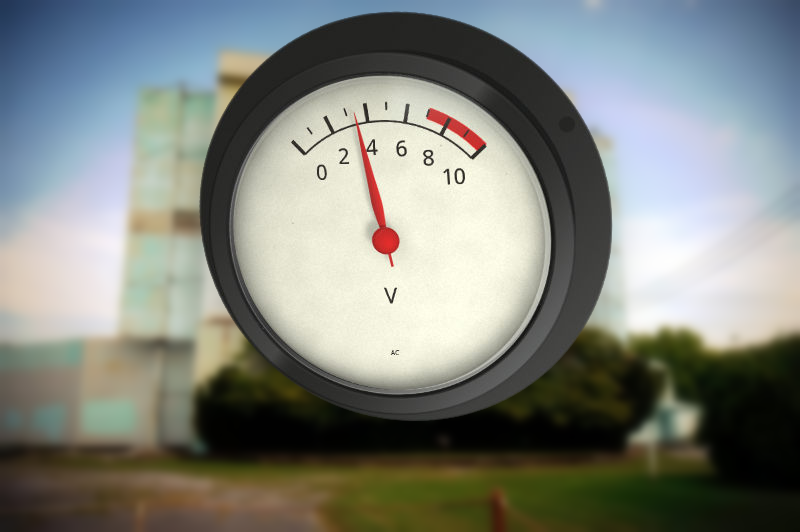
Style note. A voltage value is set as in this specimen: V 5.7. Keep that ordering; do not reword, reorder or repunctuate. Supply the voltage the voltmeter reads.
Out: V 3.5
